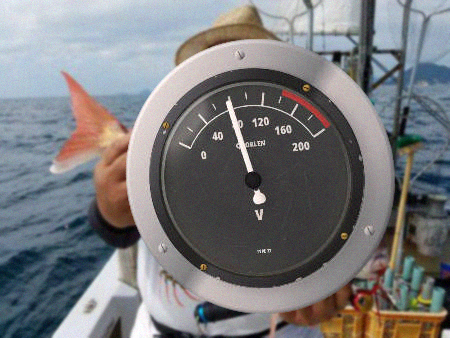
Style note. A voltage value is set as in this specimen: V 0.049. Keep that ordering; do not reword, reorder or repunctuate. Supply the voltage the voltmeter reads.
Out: V 80
